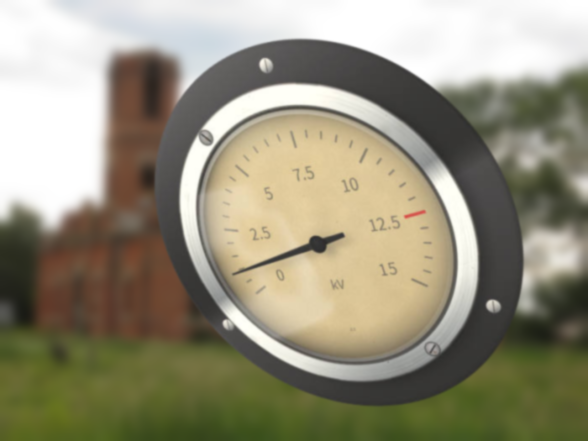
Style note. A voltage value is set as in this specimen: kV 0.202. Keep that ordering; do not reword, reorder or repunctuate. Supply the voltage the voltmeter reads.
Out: kV 1
